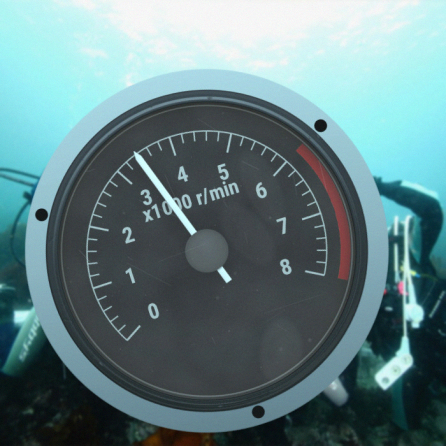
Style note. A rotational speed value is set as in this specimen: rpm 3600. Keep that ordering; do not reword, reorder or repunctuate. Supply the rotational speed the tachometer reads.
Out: rpm 3400
